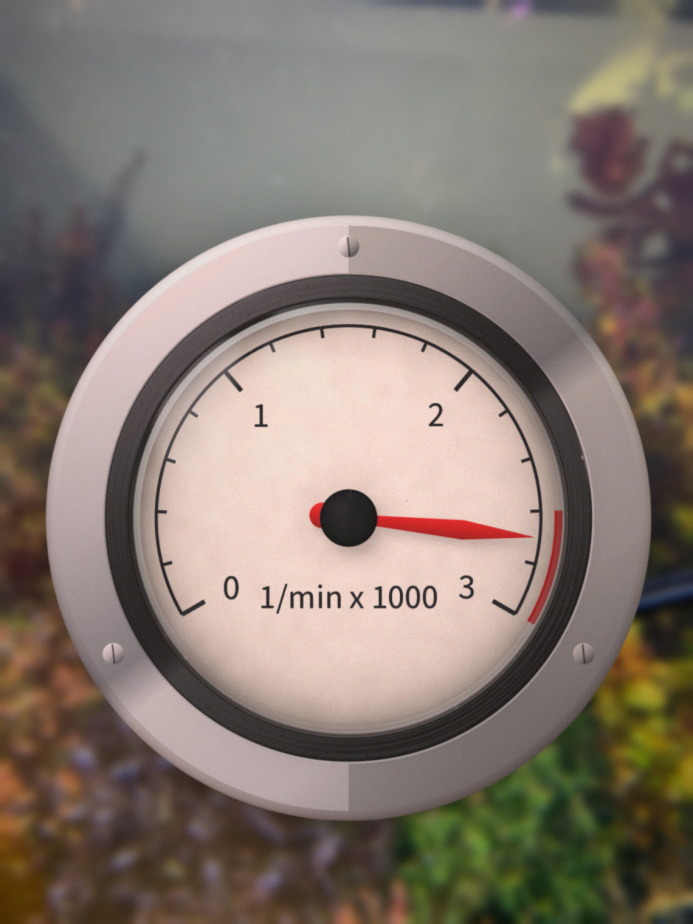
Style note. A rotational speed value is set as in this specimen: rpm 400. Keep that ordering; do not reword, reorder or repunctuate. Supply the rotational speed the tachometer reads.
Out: rpm 2700
